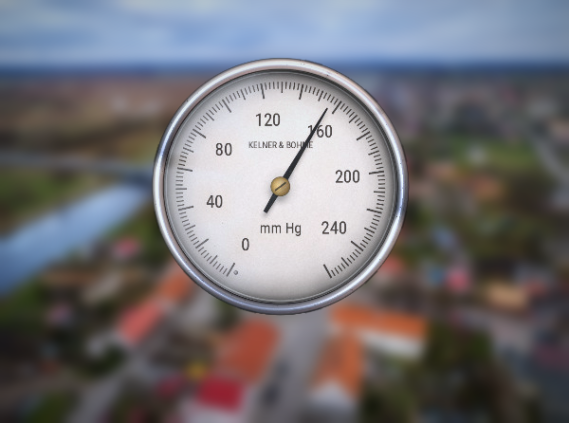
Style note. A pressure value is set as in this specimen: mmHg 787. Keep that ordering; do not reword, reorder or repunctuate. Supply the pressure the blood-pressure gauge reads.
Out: mmHg 156
